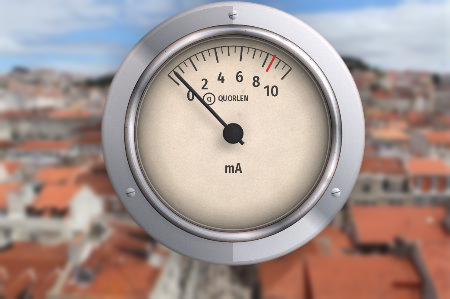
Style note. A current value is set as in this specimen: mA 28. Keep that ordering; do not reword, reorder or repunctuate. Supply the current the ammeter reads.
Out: mA 0.5
